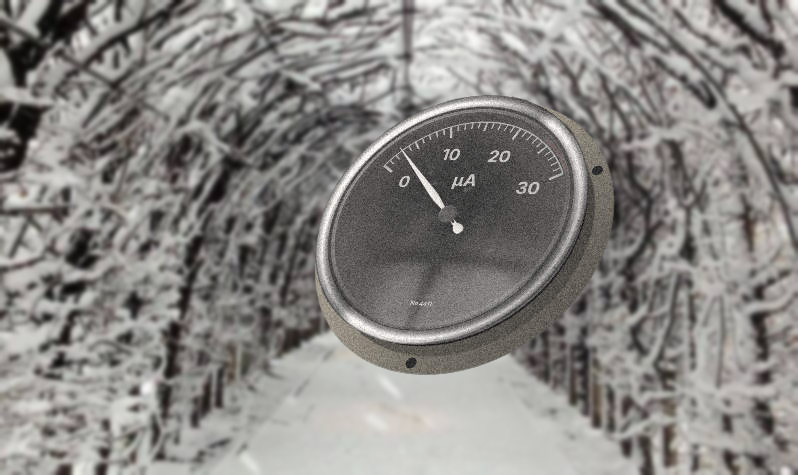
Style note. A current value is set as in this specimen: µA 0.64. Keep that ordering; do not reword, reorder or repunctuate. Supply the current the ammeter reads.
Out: µA 3
